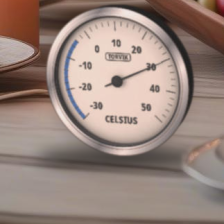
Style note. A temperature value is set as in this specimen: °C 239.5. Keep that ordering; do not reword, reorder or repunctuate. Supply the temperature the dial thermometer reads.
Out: °C 30
